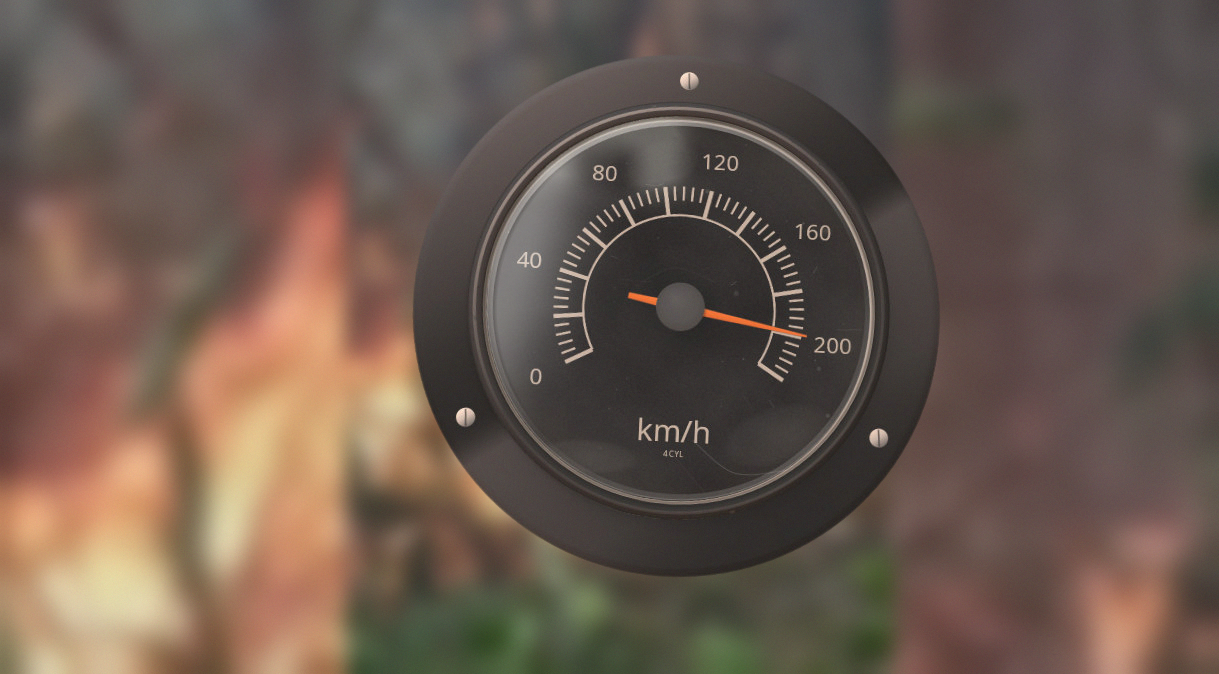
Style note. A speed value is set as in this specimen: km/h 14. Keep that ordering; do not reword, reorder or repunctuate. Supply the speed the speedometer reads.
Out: km/h 200
